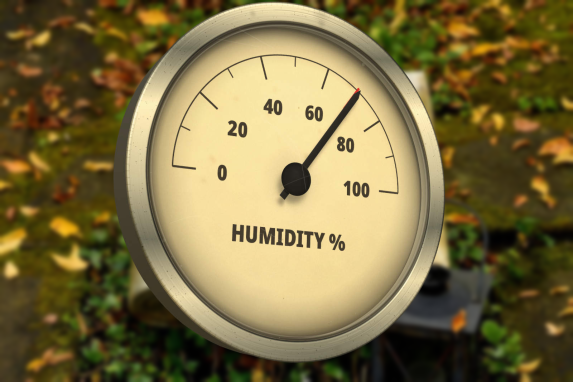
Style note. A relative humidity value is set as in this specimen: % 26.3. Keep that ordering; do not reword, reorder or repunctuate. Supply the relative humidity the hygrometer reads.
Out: % 70
